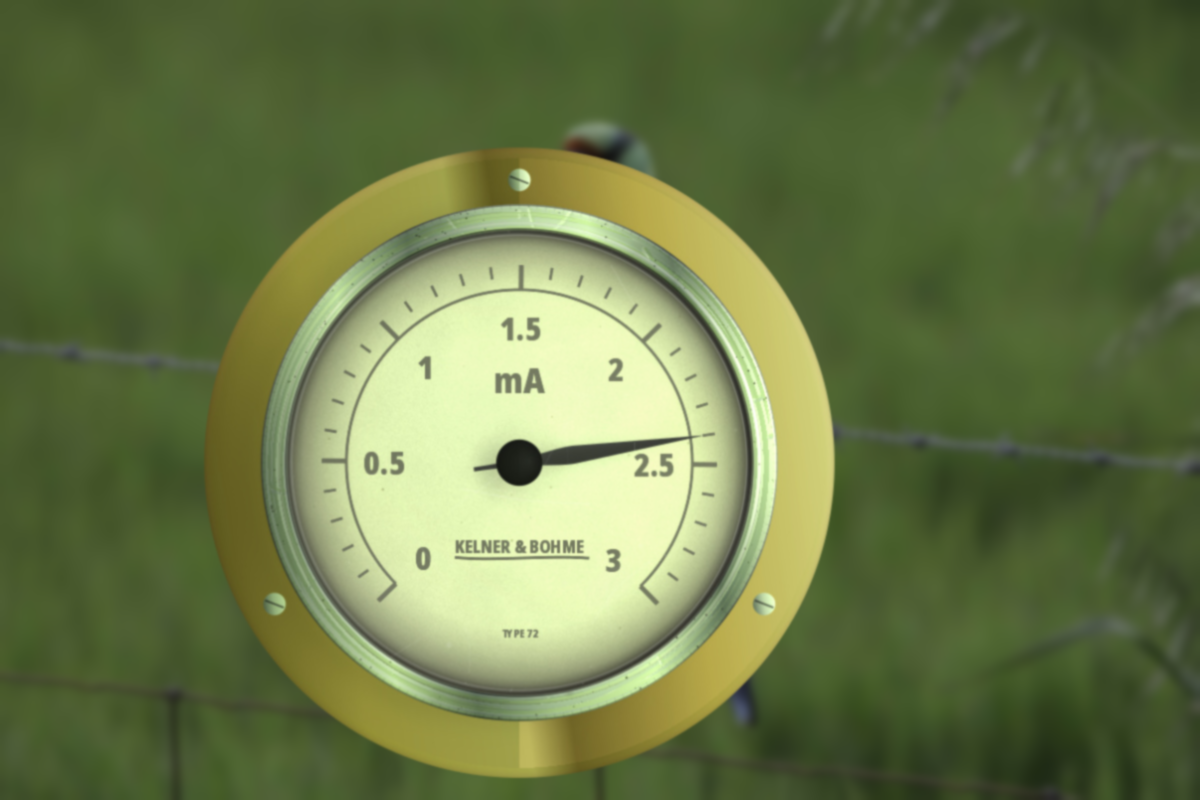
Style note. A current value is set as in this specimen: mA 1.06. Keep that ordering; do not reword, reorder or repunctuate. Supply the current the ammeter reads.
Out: mA 2.4
